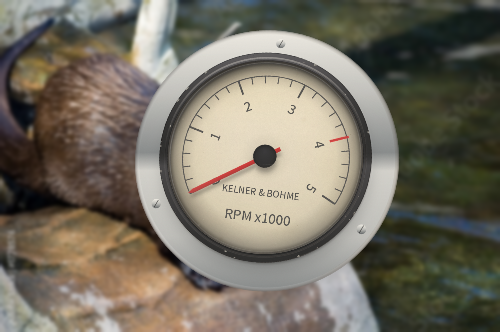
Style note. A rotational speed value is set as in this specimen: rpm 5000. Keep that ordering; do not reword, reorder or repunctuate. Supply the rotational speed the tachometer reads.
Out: rpm 0
